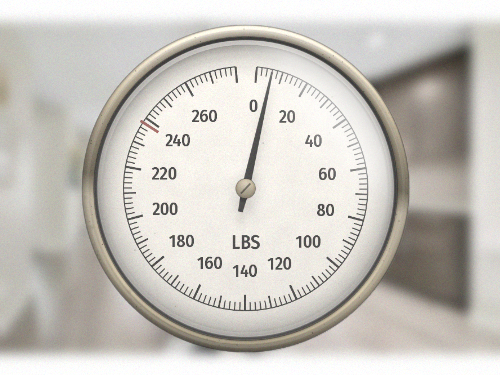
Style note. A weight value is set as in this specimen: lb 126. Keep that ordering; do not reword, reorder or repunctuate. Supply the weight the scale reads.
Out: lb 6
